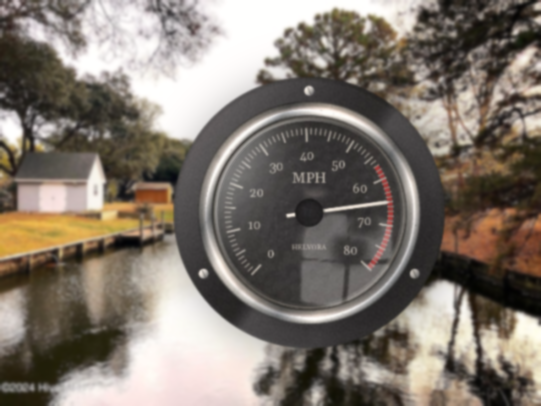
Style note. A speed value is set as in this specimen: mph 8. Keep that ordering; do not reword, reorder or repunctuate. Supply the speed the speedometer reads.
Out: mph 65
